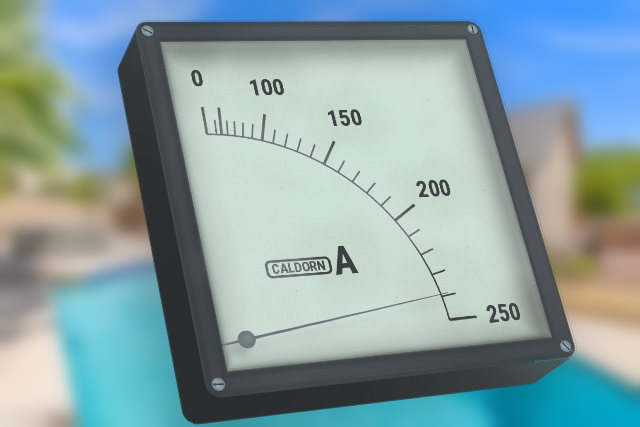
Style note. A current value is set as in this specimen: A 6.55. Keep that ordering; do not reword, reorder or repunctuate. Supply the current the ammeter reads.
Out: A 240
